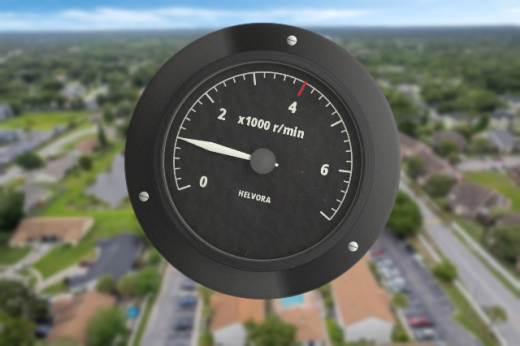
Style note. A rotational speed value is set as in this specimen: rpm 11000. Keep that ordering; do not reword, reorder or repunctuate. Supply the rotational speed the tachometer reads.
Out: rpm 1000
